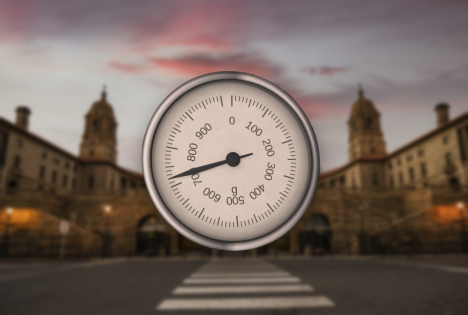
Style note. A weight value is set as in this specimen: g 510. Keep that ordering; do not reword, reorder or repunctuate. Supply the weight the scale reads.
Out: g 720
